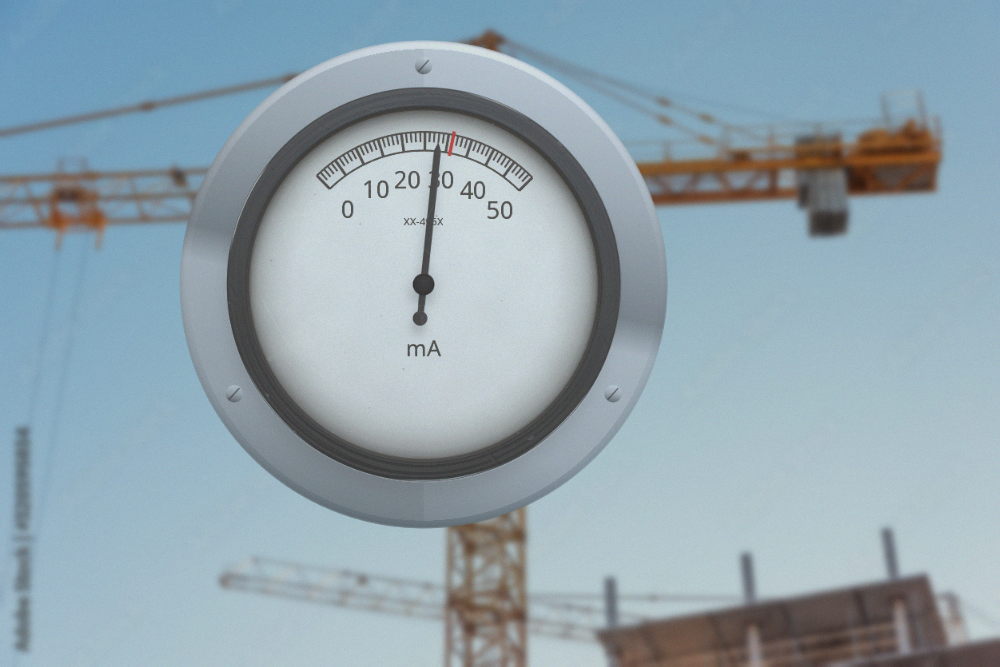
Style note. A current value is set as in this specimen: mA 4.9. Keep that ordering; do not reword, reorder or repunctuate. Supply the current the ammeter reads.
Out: mA 28
